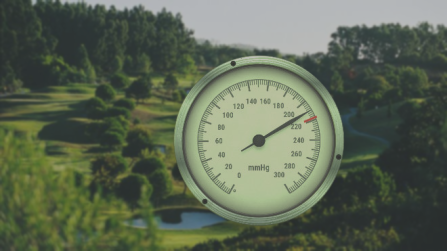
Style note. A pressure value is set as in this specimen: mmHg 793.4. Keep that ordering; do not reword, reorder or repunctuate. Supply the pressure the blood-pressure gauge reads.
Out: mmHg 210
